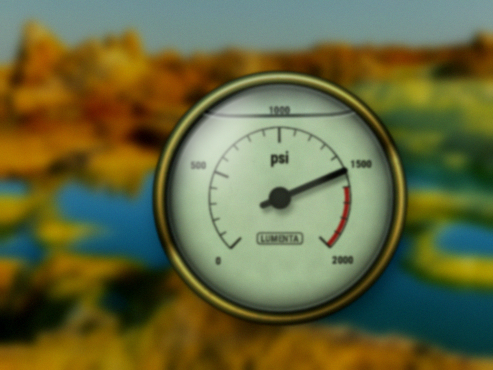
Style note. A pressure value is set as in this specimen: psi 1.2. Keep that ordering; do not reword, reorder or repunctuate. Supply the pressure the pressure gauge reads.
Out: psi 1500
